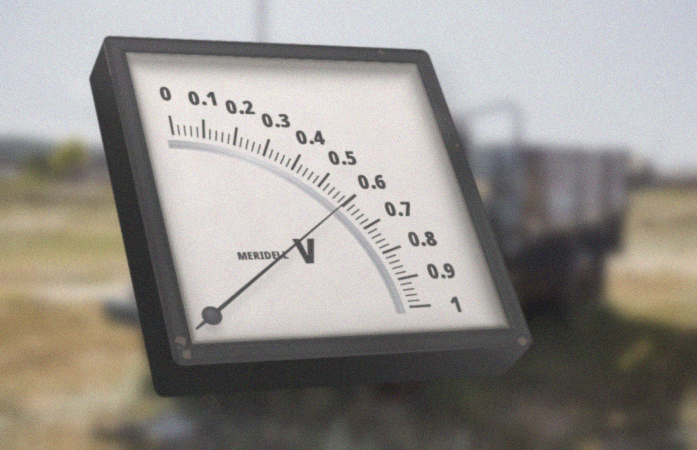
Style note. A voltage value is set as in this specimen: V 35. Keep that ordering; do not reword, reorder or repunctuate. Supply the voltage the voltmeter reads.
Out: V 0.6
